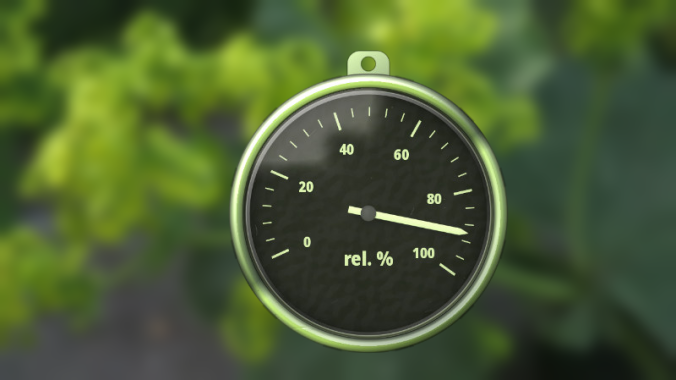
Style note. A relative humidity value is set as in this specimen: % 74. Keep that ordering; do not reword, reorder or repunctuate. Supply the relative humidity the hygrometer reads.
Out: % 90
